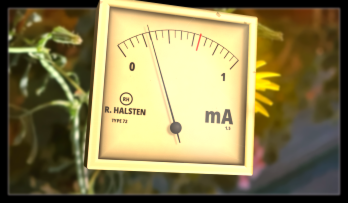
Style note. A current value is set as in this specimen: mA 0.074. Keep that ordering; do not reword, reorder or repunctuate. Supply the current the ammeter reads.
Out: mA 0.25
